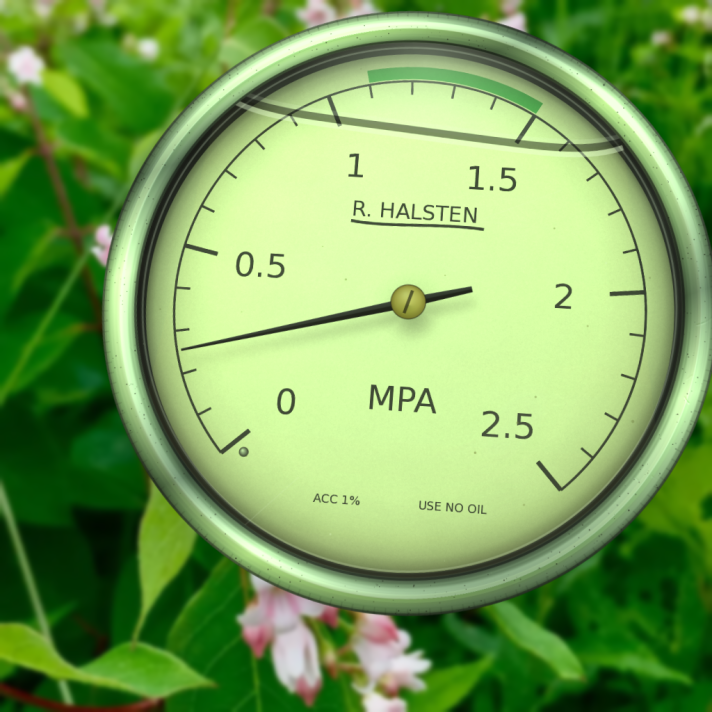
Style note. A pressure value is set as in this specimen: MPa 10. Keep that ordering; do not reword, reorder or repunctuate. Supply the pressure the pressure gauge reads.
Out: MPa 0.25
